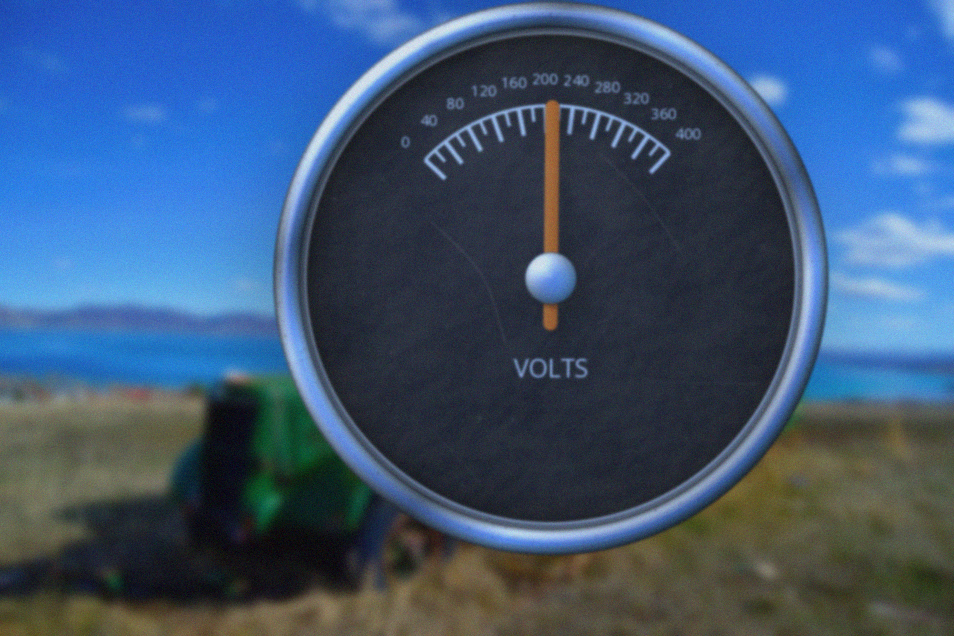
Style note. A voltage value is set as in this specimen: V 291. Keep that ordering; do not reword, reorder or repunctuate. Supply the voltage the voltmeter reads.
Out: V 210
